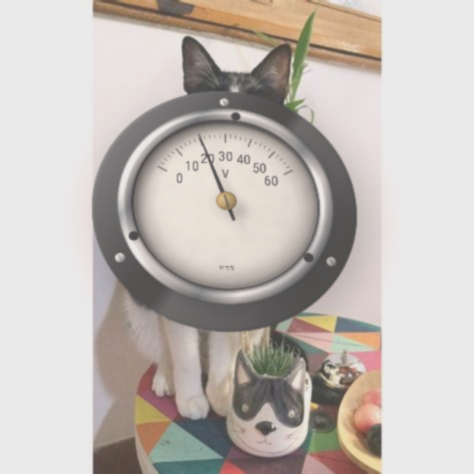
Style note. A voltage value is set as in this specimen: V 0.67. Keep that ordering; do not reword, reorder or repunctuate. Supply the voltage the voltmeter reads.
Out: V 20
